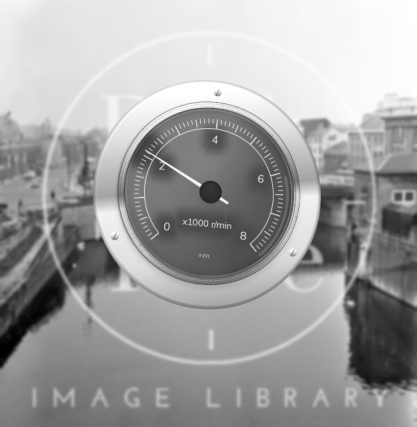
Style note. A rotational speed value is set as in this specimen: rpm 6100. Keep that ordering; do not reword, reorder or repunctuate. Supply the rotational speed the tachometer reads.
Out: rpm 2100
